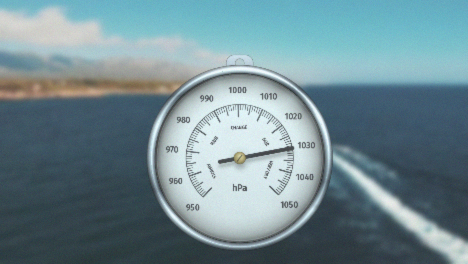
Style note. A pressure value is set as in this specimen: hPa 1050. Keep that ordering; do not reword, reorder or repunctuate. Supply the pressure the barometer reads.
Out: hPa 1030
